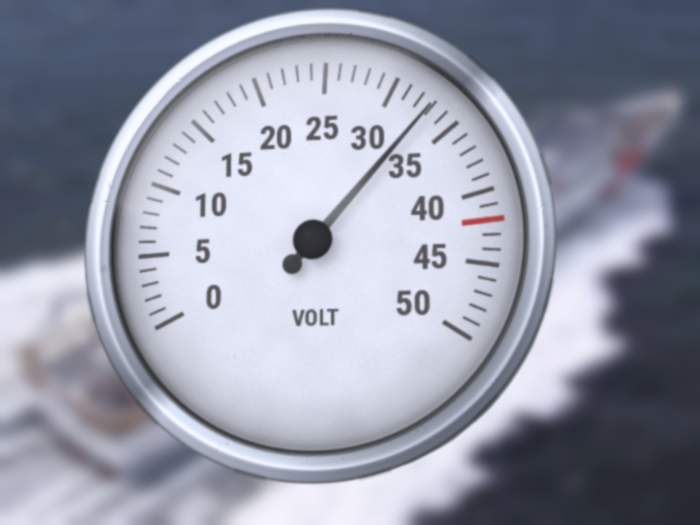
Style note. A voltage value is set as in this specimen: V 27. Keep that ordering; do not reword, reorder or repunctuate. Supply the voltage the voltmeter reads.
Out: V 33
